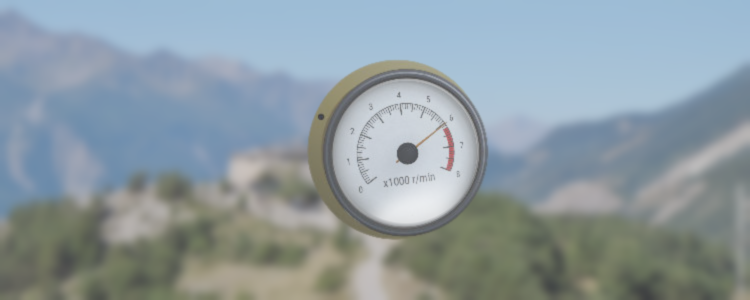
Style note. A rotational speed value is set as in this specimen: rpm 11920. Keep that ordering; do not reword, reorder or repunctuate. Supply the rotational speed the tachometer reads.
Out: rpm 6000
